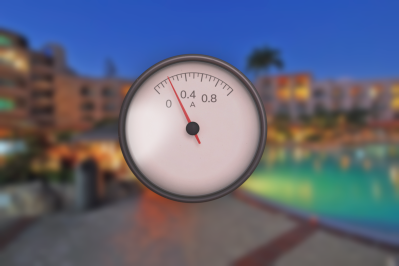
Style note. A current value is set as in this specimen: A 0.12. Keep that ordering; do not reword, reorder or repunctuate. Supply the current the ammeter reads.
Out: A 0.2
